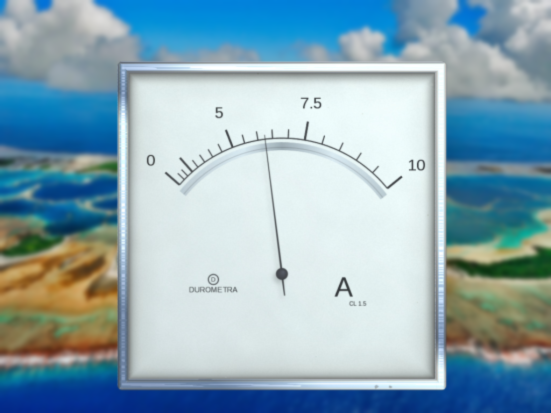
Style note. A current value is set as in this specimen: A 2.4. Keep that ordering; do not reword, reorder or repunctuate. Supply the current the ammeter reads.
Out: A 6.25
